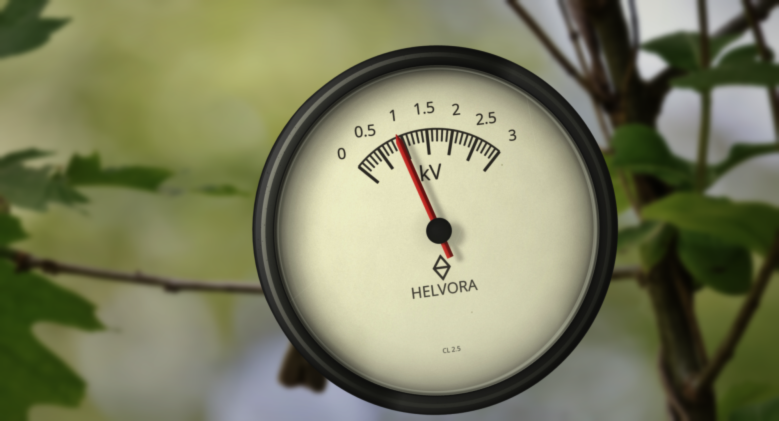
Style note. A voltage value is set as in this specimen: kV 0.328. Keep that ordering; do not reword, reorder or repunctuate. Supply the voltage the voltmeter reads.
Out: kV 0.9
